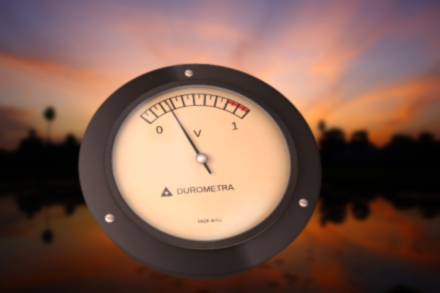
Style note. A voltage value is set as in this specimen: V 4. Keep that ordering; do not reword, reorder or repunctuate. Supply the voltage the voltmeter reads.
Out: V 0.25
